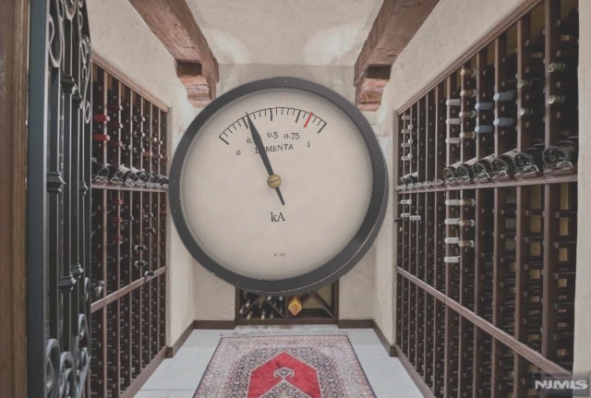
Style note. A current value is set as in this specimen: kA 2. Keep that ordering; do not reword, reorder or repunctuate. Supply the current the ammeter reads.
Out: kA 0.3
